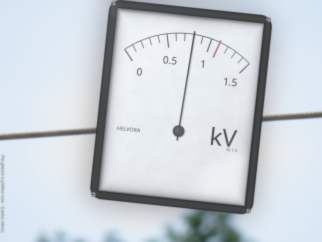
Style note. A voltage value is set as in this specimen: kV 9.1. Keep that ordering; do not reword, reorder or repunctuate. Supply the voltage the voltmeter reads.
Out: kV 0.8
